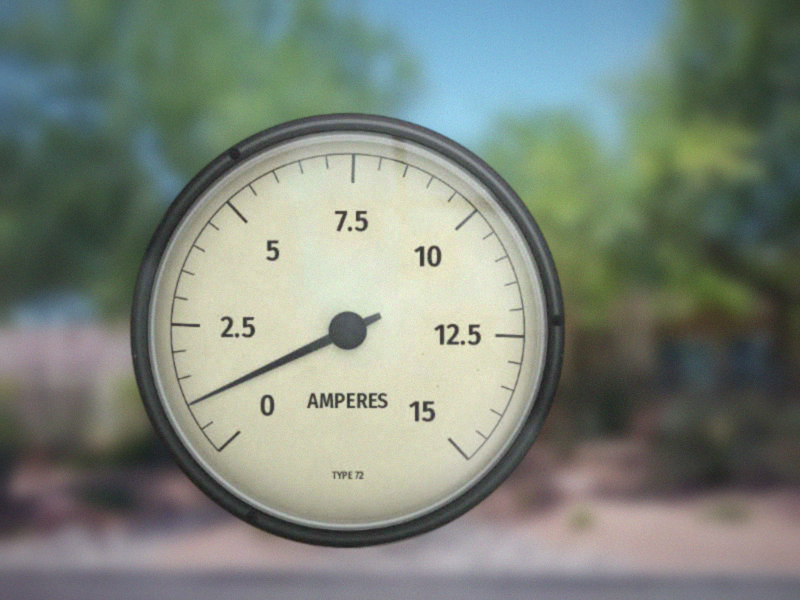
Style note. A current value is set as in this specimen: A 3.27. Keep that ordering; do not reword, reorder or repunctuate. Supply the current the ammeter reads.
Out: A 1
